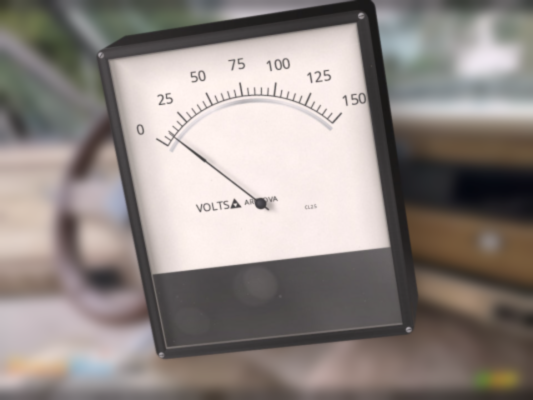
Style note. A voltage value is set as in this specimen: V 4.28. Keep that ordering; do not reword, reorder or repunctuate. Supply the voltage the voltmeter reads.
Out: V 10
